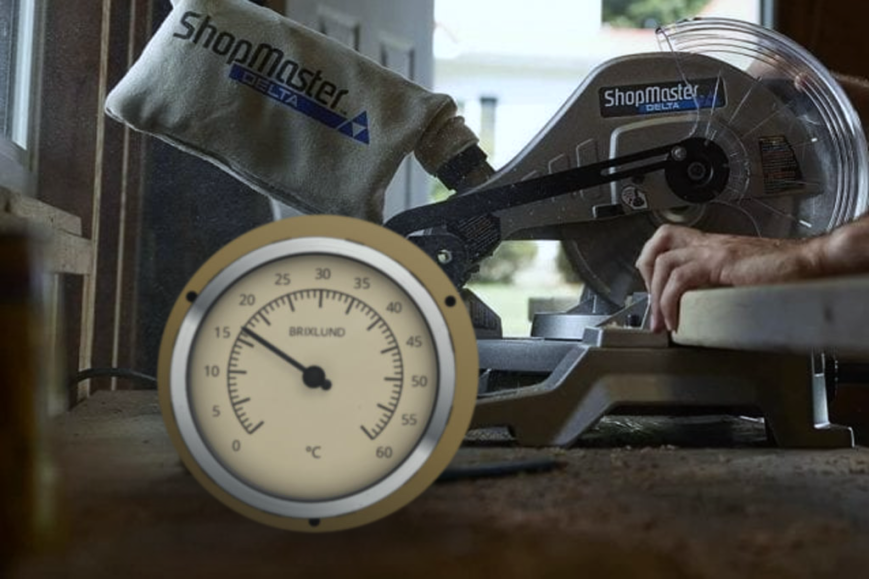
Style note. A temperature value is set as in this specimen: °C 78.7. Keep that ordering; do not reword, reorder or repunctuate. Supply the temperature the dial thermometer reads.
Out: °C 17
